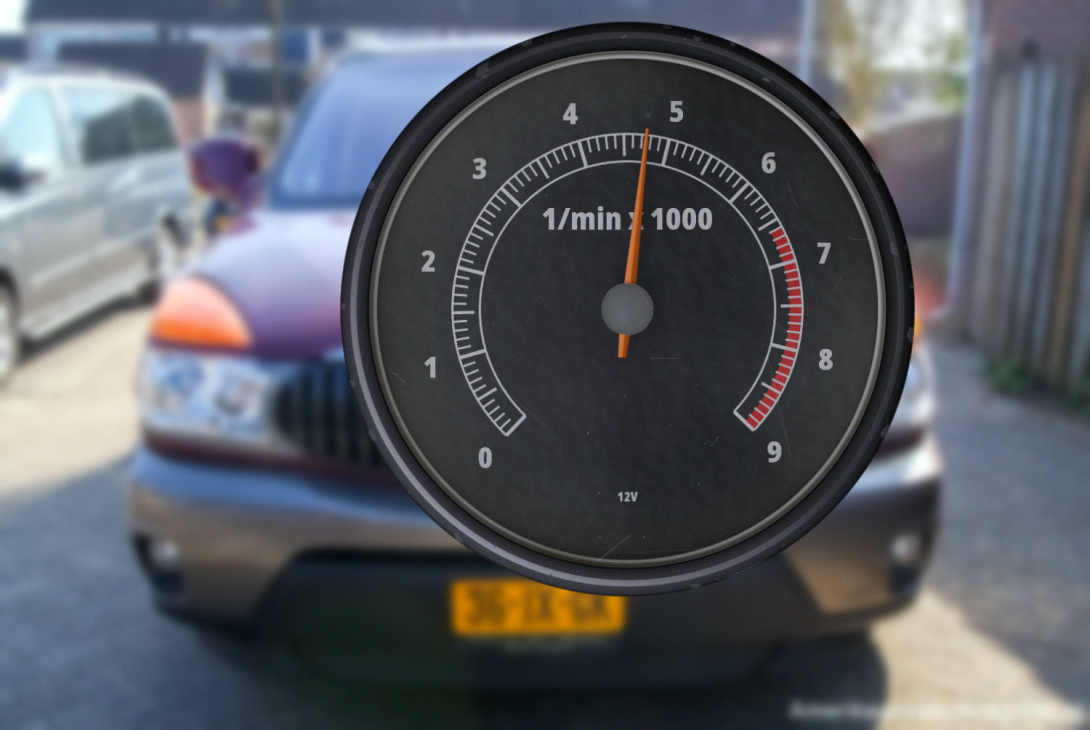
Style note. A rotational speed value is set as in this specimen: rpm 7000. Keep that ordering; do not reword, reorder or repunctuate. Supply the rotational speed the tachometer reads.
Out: rpm 4750
